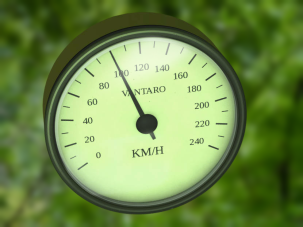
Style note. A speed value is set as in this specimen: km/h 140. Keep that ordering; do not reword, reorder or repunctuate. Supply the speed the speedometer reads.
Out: km/h 100
